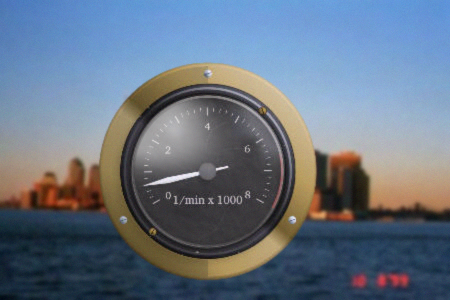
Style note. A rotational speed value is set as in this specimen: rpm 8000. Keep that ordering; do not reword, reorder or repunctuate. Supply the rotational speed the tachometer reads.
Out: rpm 600
